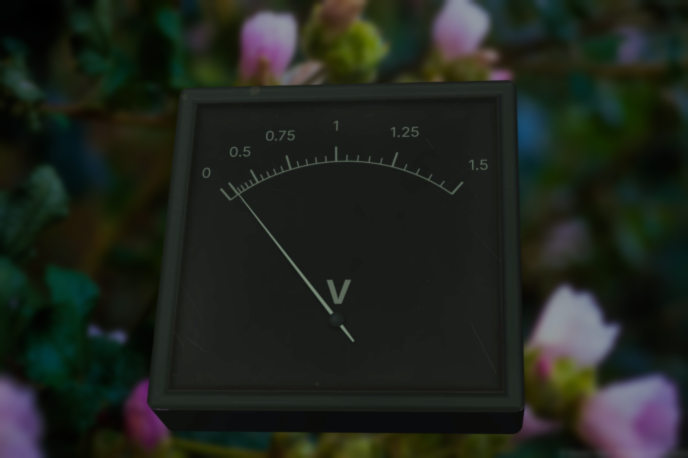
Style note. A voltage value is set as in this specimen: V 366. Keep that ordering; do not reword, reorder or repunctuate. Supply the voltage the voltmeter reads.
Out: V 0.25
